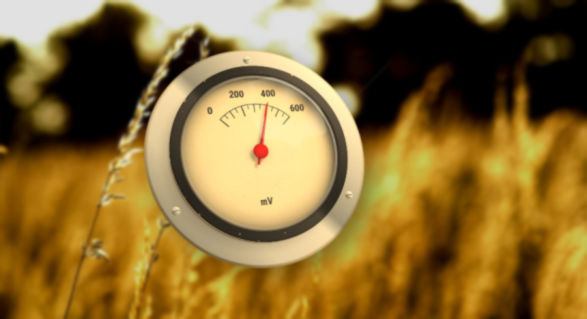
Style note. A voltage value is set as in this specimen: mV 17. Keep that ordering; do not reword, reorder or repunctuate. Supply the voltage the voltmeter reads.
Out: mV 400
